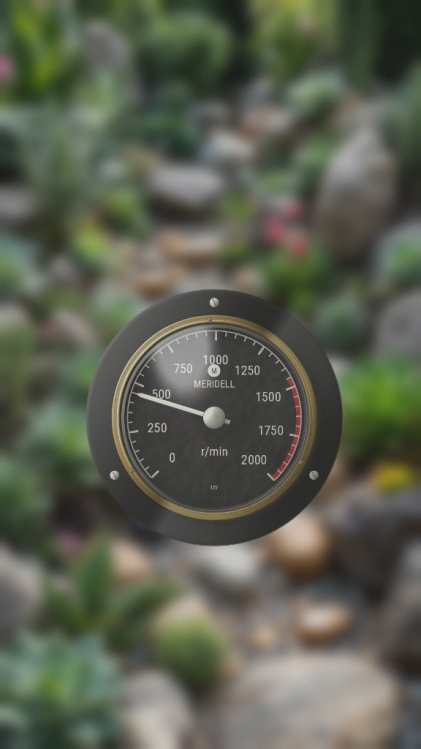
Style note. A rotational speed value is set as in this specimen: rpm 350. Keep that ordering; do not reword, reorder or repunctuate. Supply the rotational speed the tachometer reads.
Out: rpm 450
